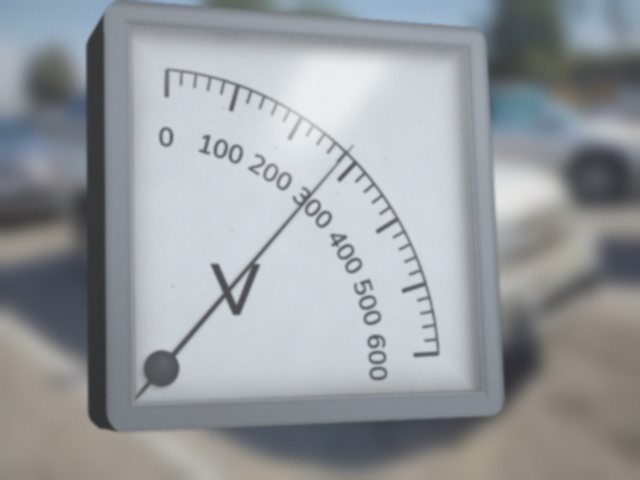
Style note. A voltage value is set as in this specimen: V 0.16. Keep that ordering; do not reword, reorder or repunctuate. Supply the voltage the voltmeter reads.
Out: V 280
